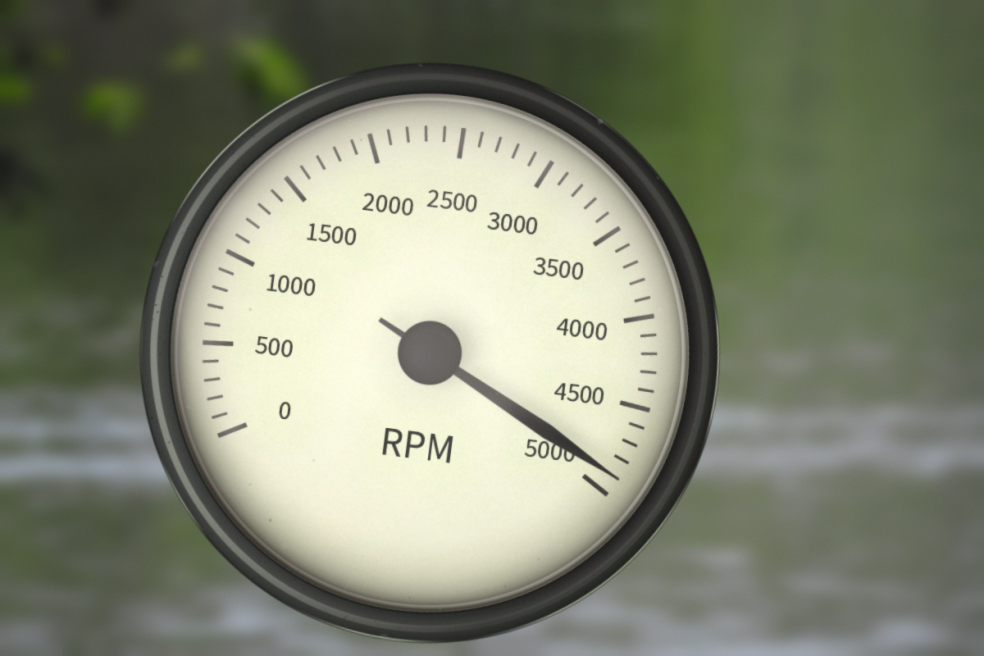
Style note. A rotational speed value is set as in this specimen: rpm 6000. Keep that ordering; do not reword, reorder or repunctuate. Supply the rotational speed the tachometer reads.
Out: rpm 4900
